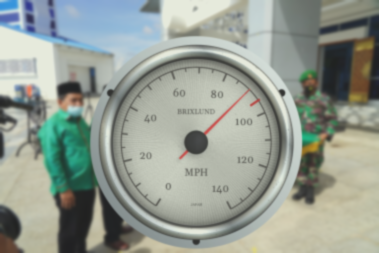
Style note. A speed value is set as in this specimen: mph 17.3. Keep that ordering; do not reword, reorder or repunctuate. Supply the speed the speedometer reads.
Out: mph 90
